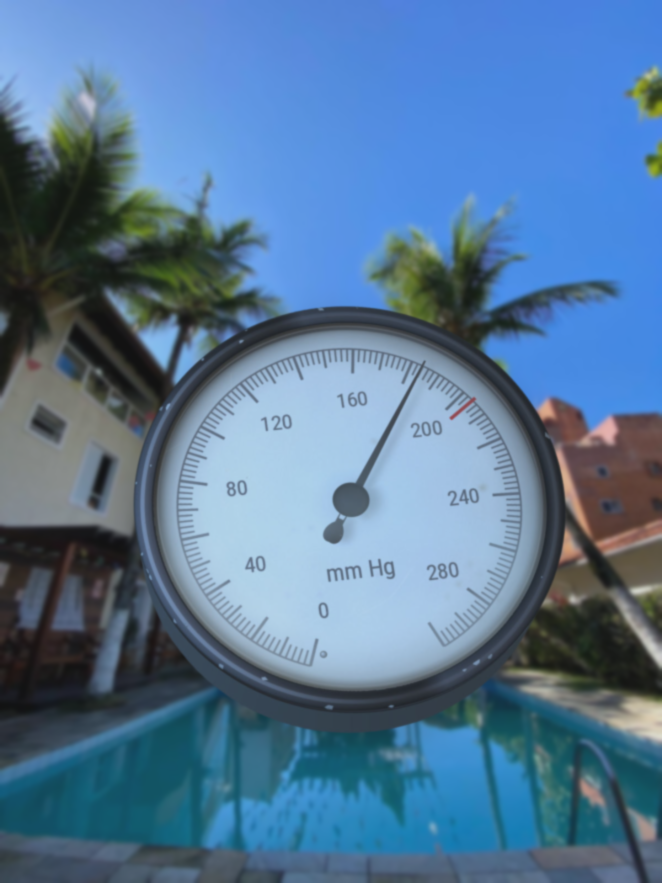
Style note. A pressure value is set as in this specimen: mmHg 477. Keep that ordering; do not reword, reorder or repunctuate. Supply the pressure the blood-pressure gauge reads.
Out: mmHg 184
